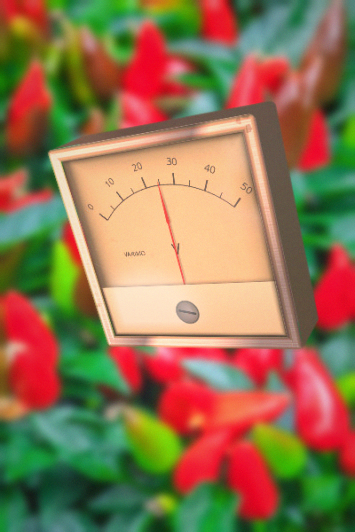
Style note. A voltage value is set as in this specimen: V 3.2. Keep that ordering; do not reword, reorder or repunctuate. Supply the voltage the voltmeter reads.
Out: V 25
